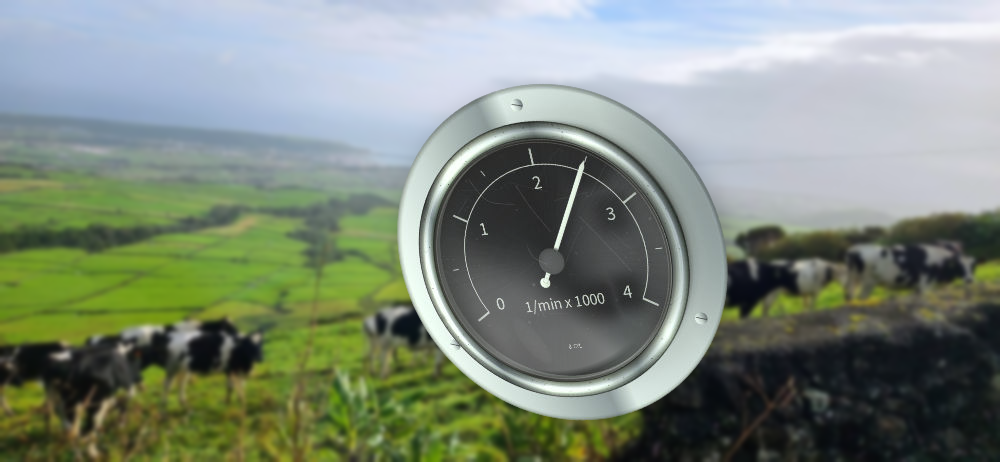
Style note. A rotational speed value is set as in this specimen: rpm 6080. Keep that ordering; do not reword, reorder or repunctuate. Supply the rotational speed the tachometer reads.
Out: rpm 2500
